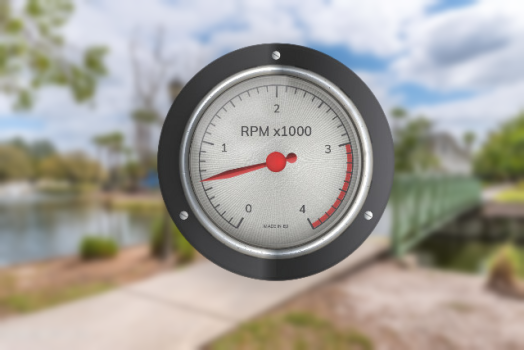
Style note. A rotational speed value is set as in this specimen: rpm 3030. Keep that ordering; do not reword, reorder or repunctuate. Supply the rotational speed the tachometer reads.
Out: rpm 600
